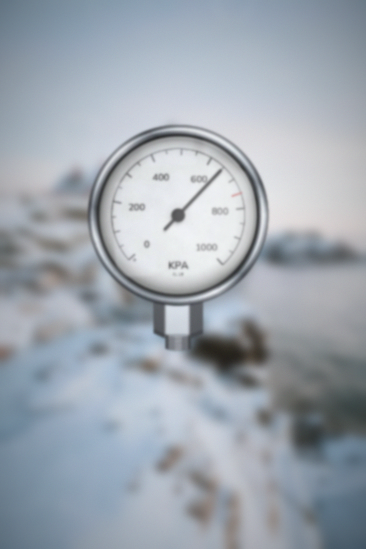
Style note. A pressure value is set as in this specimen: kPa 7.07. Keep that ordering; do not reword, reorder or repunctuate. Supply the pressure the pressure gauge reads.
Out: kPa 650
